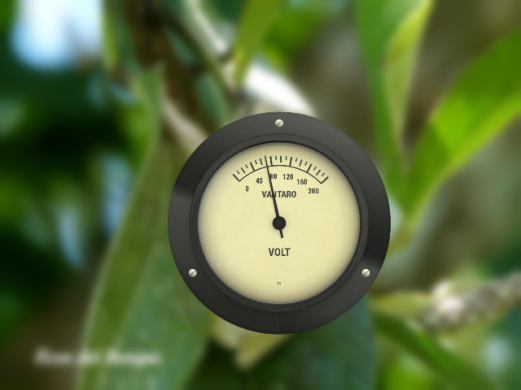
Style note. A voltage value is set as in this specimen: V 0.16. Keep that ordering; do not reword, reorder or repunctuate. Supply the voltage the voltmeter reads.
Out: V 70
